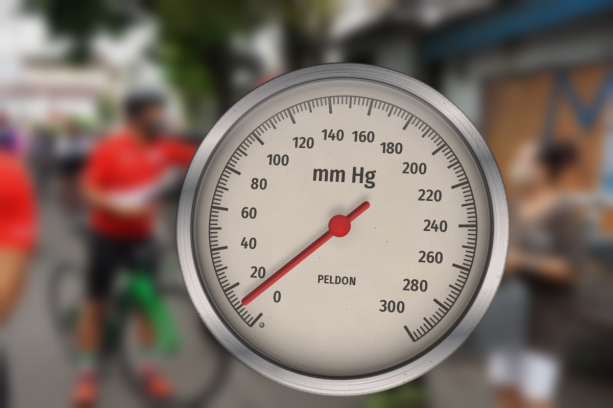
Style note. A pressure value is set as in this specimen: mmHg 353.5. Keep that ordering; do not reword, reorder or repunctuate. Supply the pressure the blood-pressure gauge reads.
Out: mmHg 10
